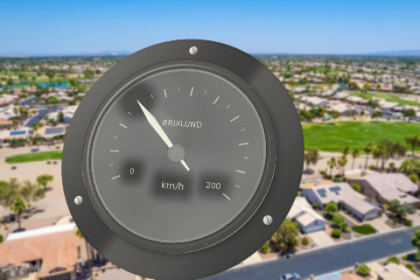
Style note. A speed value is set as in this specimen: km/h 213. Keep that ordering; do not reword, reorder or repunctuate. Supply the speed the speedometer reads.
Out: km/h 60
